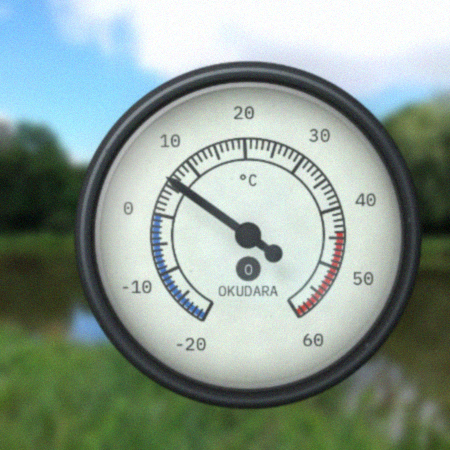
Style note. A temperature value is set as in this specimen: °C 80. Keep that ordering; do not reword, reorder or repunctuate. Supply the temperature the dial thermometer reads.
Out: °C 6
